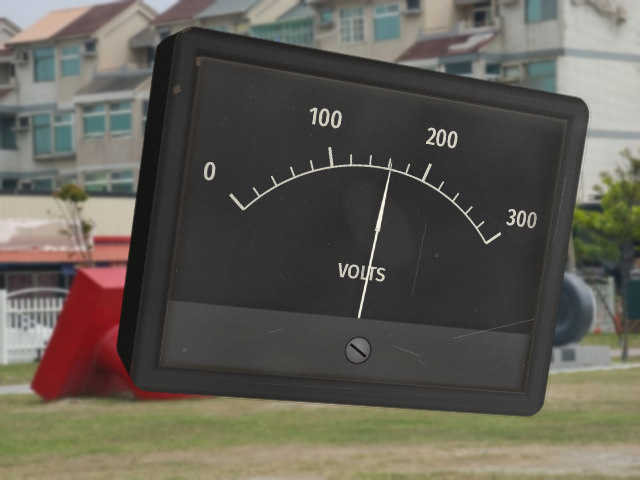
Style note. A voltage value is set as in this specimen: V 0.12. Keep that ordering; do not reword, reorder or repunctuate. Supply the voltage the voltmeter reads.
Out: V 160
